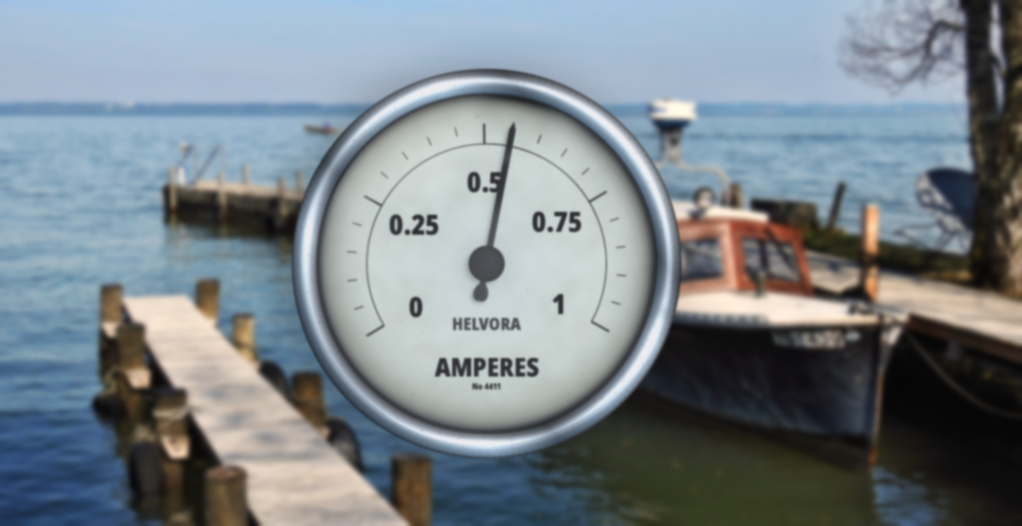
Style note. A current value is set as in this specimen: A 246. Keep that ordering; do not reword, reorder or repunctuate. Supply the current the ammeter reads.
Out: A 0.55
